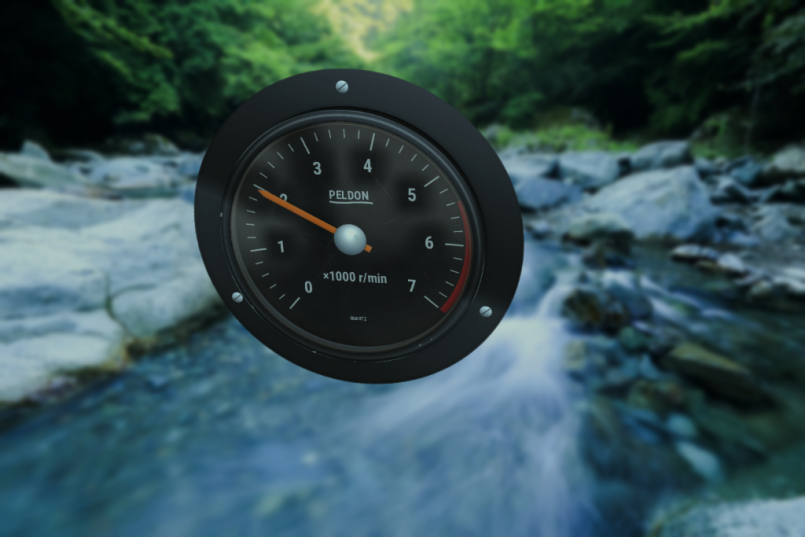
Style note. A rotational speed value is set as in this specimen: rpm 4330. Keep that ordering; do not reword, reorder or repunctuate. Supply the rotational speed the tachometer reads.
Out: rpm 2000
